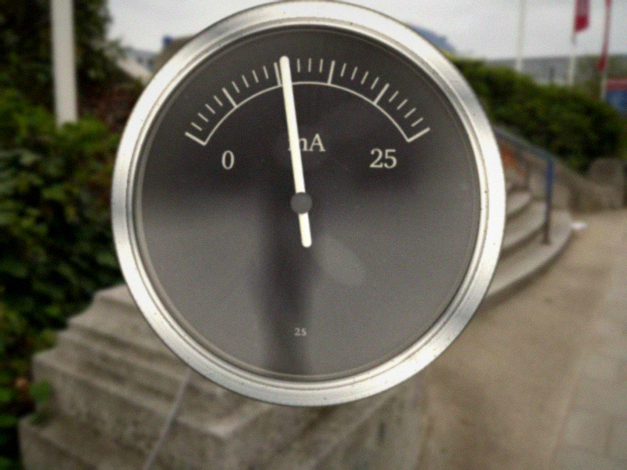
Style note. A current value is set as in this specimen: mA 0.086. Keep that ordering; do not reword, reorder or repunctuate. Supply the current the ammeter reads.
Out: mA 11
